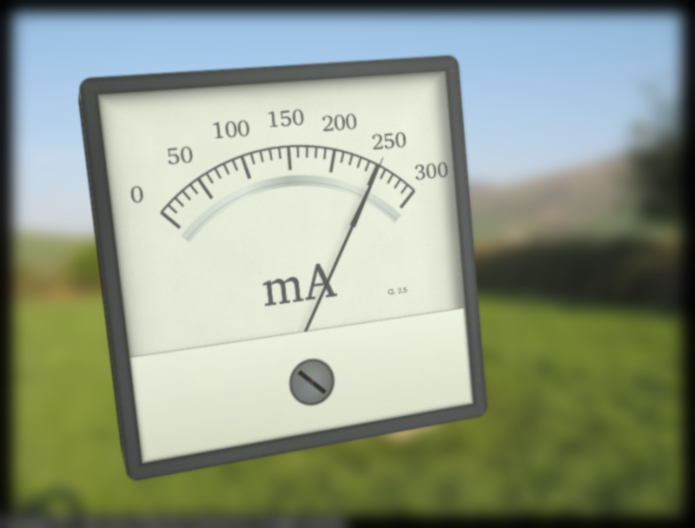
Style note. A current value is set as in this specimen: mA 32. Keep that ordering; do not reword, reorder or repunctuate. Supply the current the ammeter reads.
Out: mA 250
